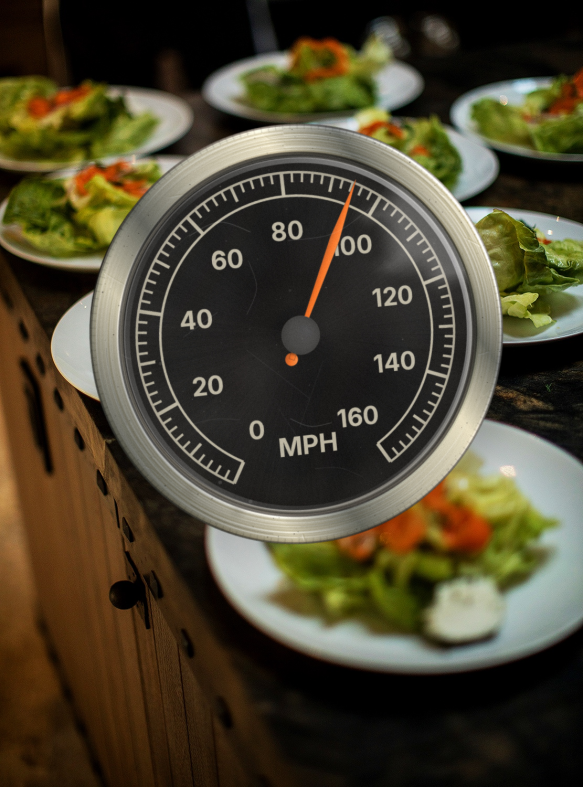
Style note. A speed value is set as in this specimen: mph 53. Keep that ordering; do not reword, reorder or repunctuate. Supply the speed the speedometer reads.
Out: mph 94
